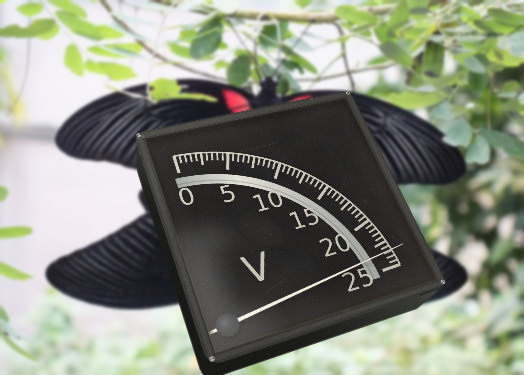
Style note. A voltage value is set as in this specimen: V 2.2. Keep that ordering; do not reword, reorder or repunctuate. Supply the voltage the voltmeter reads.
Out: V 23.5
